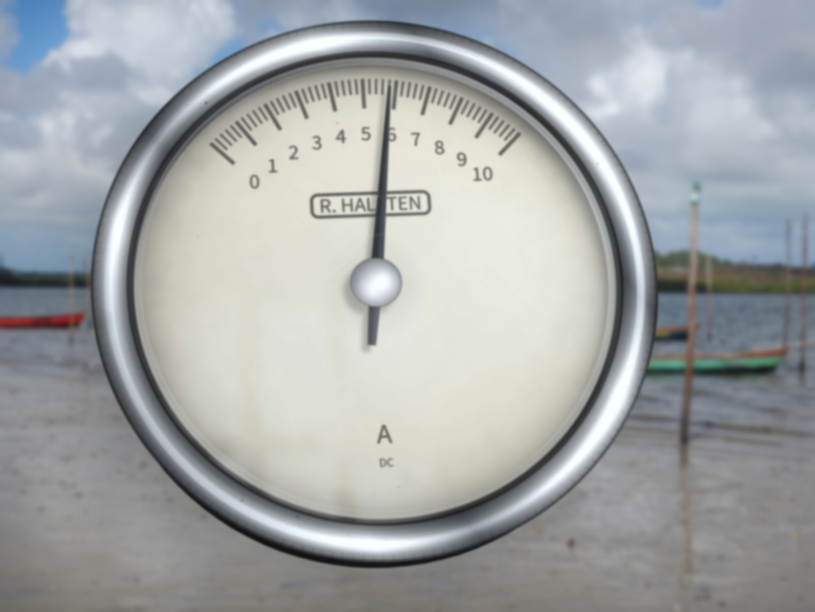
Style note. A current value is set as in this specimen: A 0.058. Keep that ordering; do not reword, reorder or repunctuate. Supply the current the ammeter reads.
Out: A 5.8
